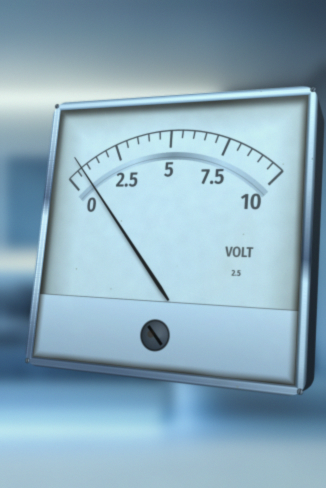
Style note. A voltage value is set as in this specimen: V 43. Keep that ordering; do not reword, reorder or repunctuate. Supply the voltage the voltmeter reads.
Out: V 0.75
